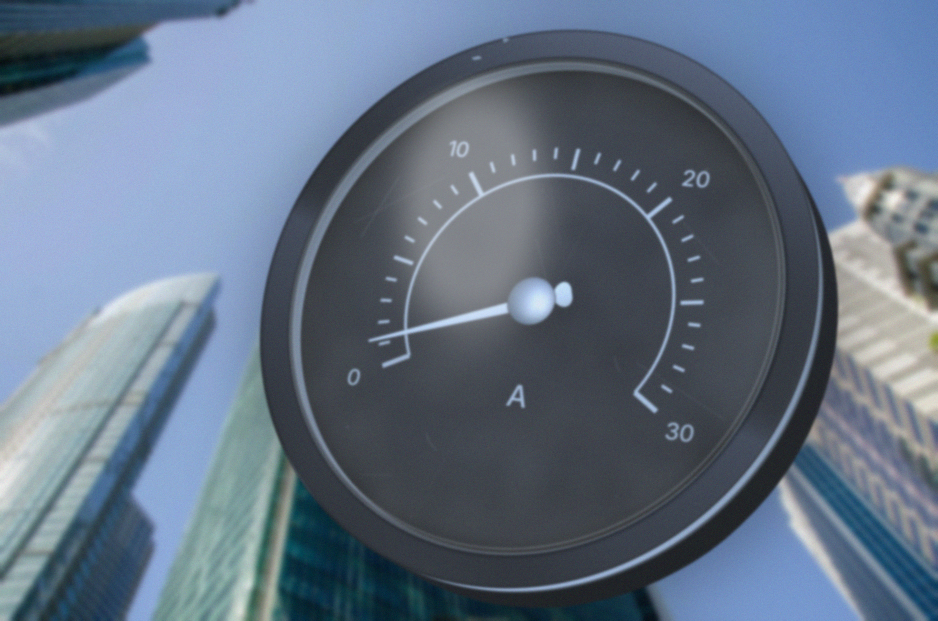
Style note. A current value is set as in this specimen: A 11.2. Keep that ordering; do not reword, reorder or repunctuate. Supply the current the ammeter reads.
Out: A 1
